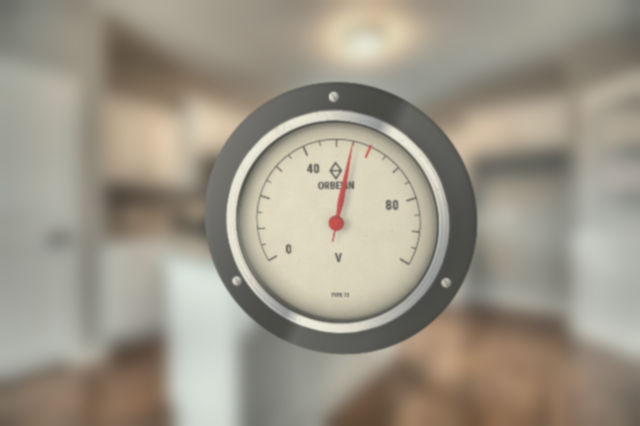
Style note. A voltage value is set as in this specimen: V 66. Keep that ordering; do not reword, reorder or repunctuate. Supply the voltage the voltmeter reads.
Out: V 55
